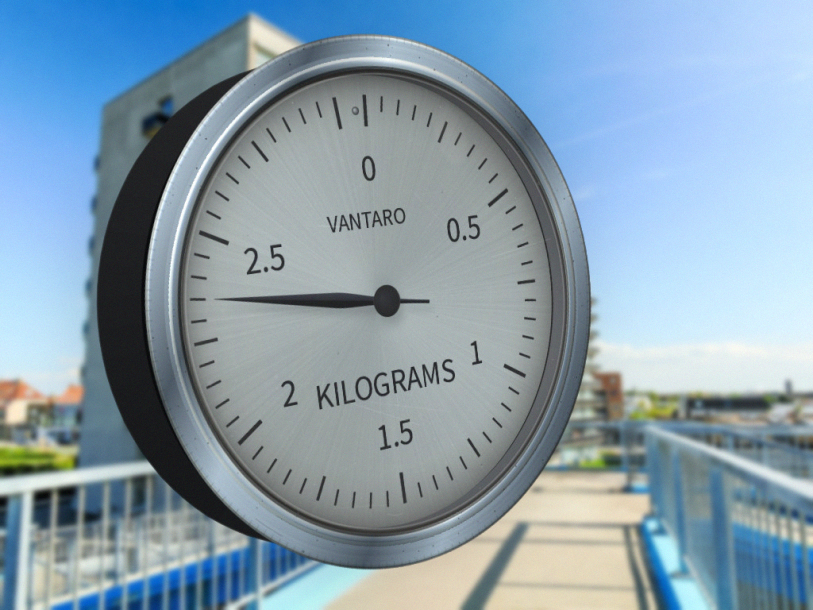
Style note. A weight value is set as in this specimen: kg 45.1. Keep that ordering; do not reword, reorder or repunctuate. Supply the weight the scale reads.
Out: kg 2.35
